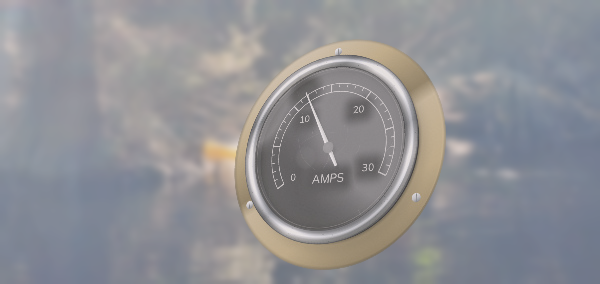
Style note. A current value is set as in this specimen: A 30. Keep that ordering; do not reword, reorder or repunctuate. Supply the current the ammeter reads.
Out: A 12
